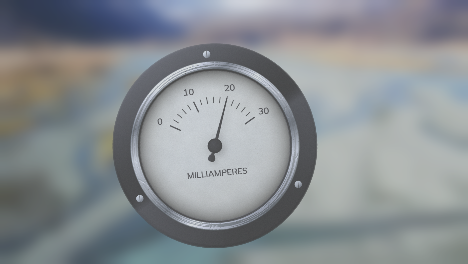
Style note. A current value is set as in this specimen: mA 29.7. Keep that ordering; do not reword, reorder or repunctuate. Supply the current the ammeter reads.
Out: mA 20
